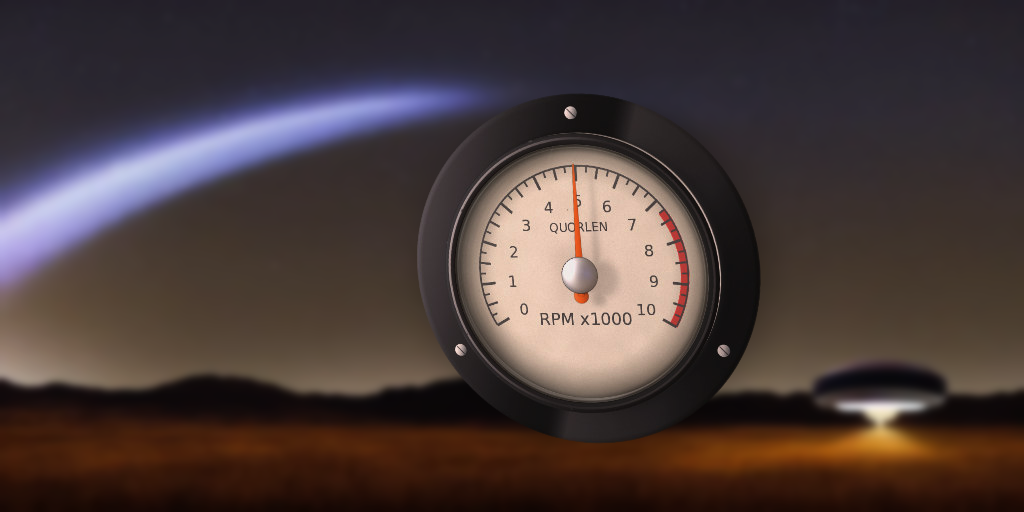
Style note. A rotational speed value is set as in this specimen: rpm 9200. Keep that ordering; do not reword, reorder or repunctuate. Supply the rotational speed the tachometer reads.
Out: rpm 5000
